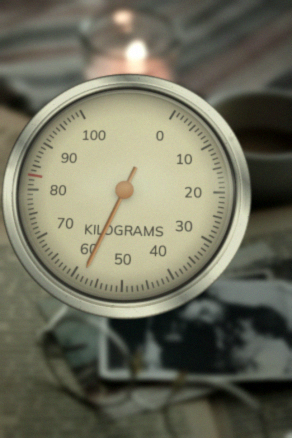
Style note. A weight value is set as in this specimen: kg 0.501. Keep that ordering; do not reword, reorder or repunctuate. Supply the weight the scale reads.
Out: kg 58
